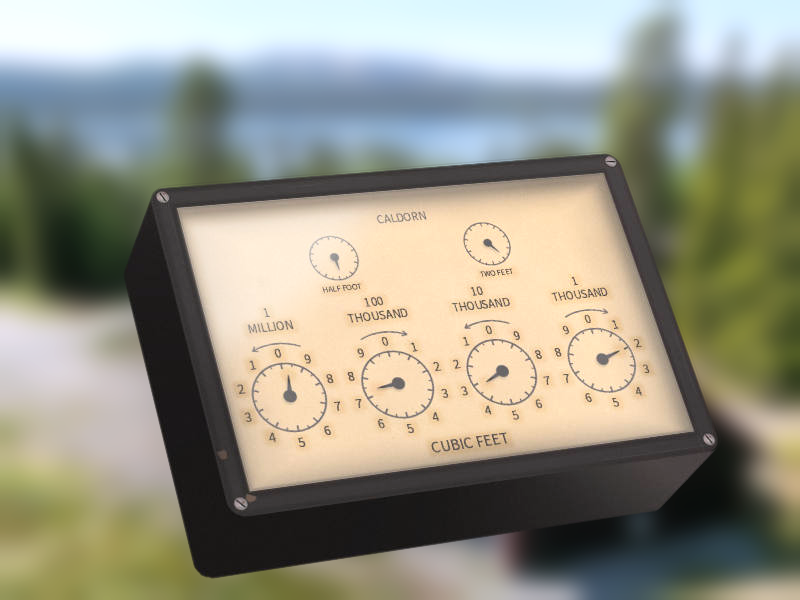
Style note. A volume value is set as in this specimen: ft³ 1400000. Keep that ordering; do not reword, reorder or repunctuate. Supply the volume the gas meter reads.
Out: ft³ 973200
